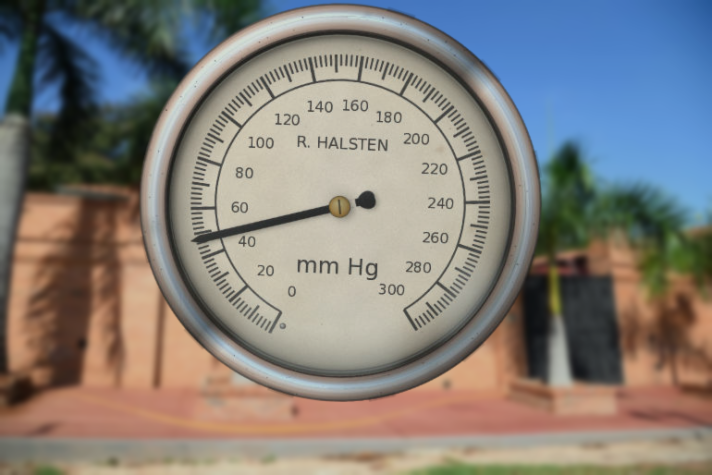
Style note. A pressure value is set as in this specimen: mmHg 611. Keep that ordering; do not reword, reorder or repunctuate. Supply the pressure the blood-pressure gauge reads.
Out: mmHg 48
